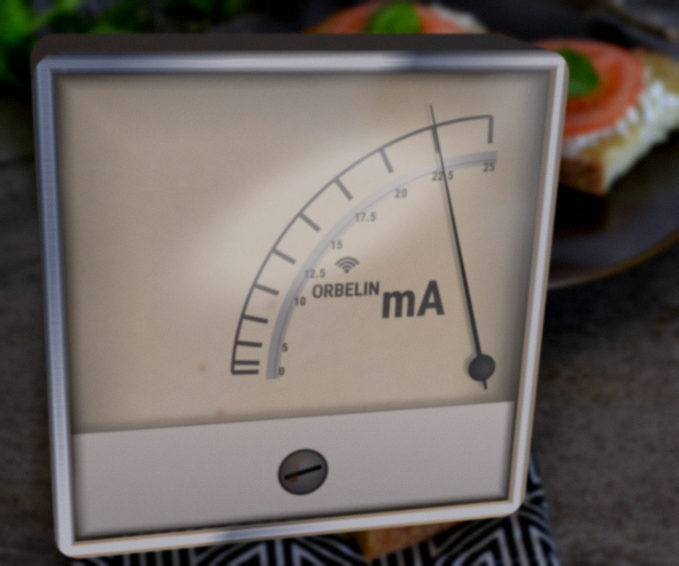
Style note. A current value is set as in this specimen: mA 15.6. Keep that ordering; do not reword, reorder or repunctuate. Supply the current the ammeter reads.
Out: mA 22.5
